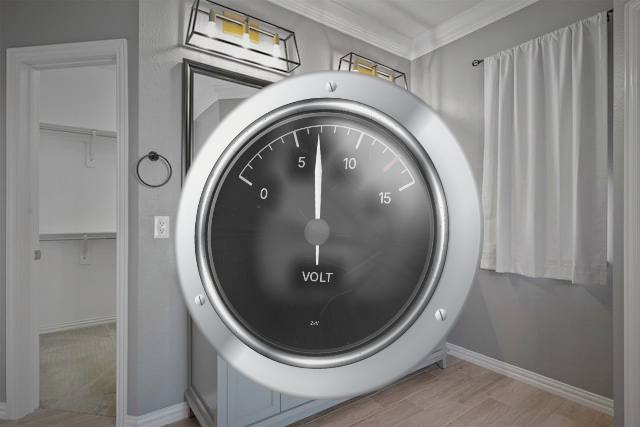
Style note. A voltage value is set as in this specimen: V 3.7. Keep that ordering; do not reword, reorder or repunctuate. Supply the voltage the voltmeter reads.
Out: V 7
